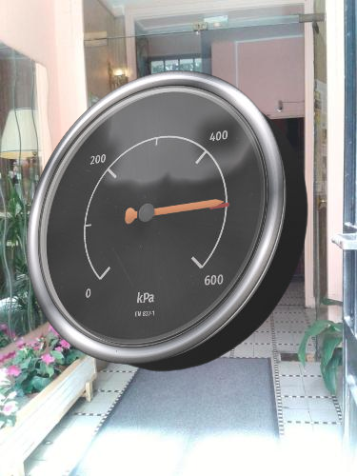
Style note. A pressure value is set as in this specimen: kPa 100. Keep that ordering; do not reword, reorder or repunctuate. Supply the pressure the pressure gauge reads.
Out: kPa 500
